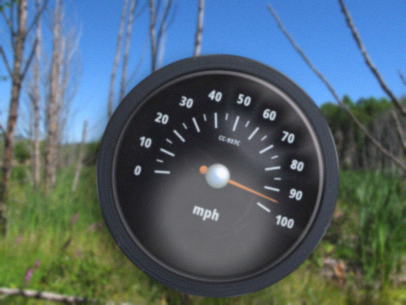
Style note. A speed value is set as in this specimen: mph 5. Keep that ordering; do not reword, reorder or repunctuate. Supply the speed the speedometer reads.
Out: mph 95
